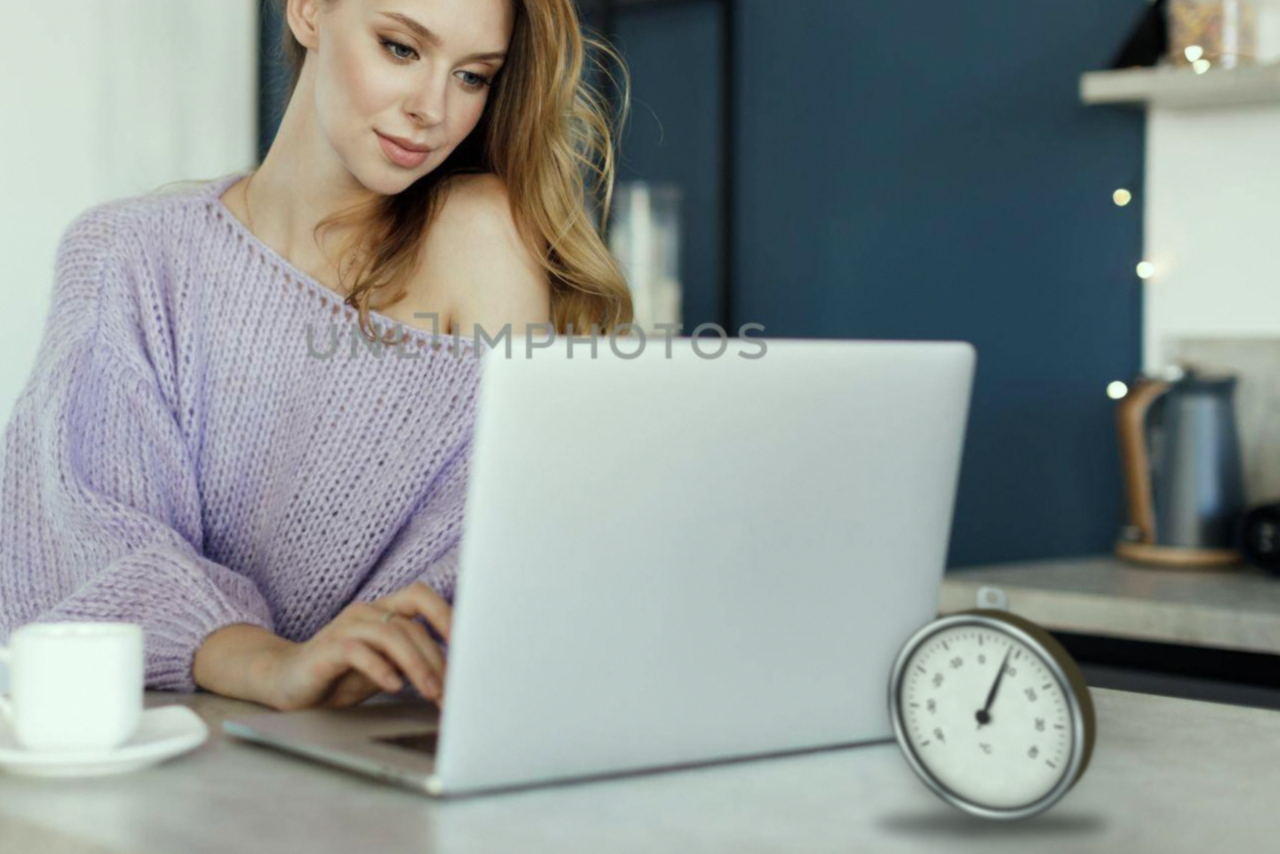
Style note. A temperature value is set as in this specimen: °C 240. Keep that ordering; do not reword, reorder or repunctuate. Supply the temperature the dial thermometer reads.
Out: °C 8
